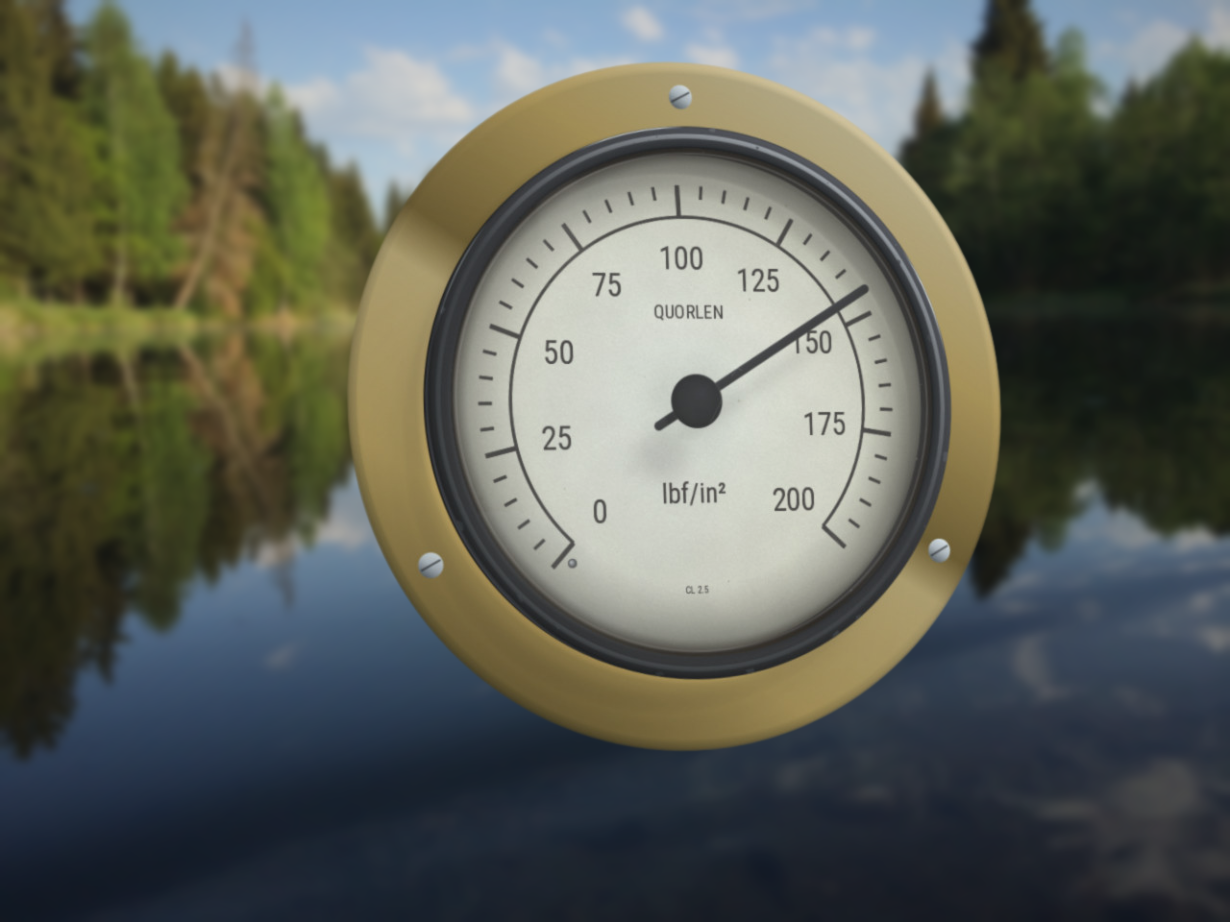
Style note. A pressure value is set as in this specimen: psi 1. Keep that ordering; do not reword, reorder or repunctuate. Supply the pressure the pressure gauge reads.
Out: psi 145
